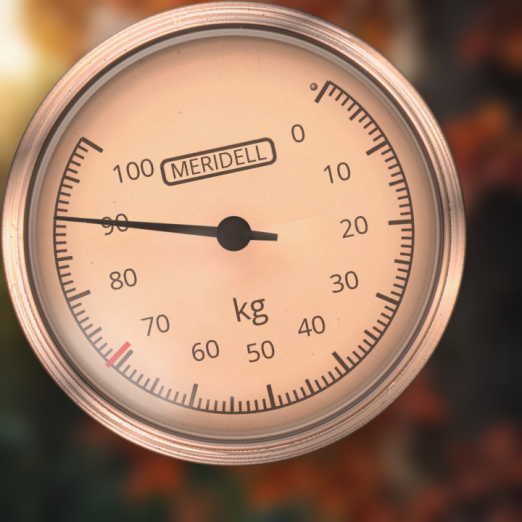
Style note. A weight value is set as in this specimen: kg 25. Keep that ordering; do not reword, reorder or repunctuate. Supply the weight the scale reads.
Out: kg 90
